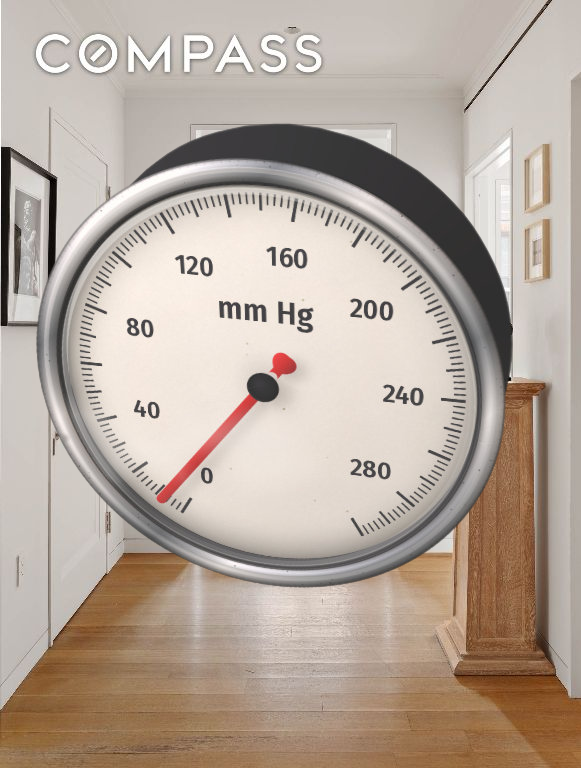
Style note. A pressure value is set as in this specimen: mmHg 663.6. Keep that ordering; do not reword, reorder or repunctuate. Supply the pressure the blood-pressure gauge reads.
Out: mmHg 8
